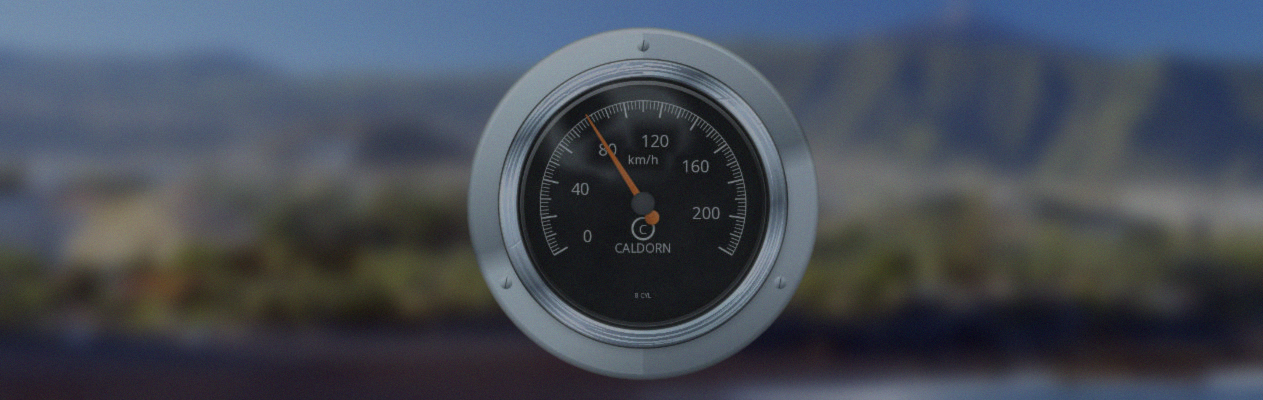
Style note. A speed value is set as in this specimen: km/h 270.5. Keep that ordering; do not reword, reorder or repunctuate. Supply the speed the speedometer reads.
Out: km/h 80
